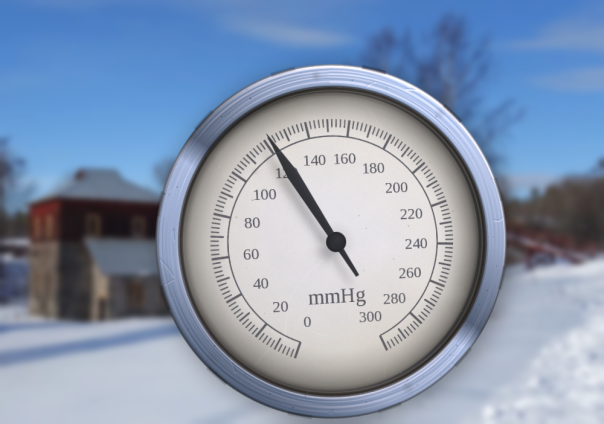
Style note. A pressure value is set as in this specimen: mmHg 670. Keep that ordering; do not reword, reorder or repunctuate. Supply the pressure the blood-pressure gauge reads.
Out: mmHg 122
